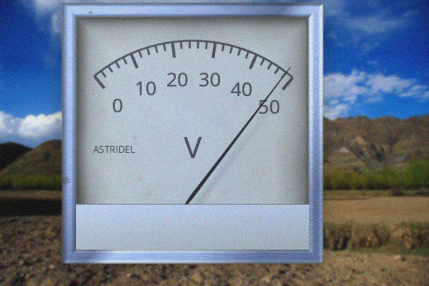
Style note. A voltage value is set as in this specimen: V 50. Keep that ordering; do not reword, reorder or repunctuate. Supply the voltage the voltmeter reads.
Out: V 48
